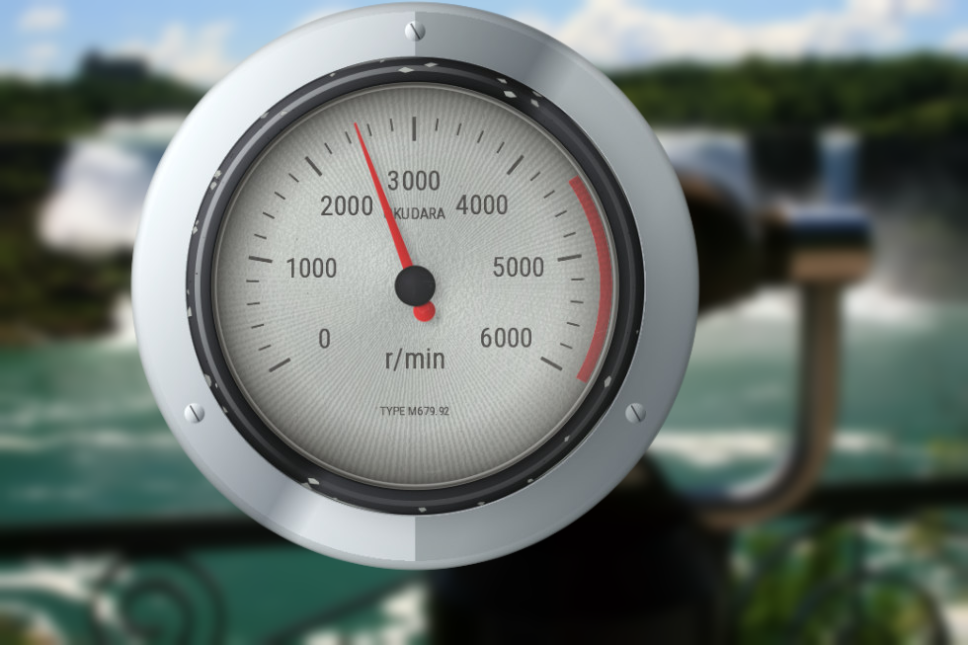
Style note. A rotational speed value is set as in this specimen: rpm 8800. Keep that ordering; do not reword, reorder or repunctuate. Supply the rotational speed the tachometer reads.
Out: rpm 2500
